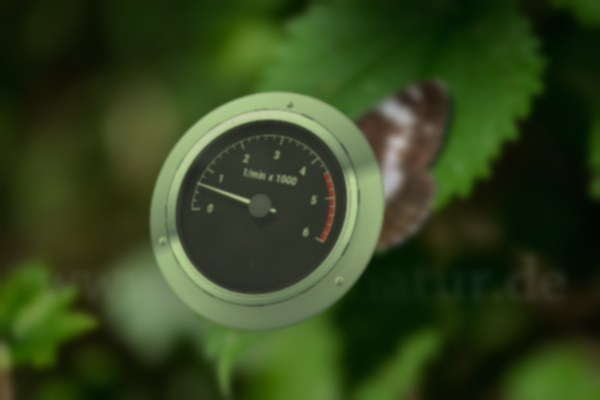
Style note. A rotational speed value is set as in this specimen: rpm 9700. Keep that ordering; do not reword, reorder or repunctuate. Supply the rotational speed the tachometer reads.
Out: rpm 600
